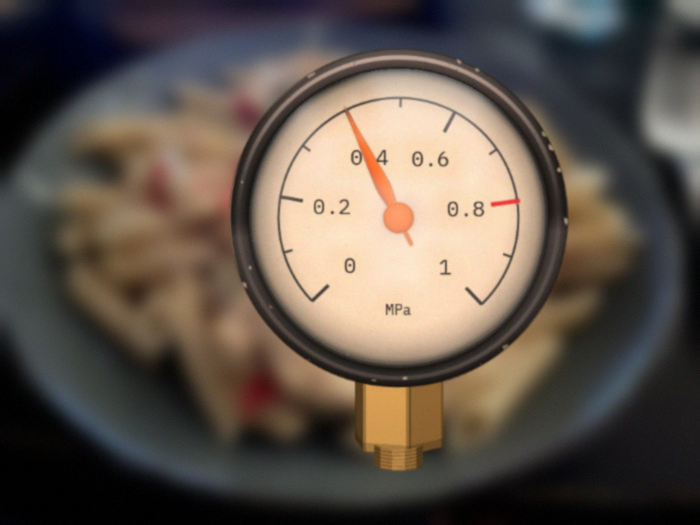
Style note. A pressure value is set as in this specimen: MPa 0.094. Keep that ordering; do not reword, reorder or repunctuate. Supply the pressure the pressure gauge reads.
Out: MPa 0.4
